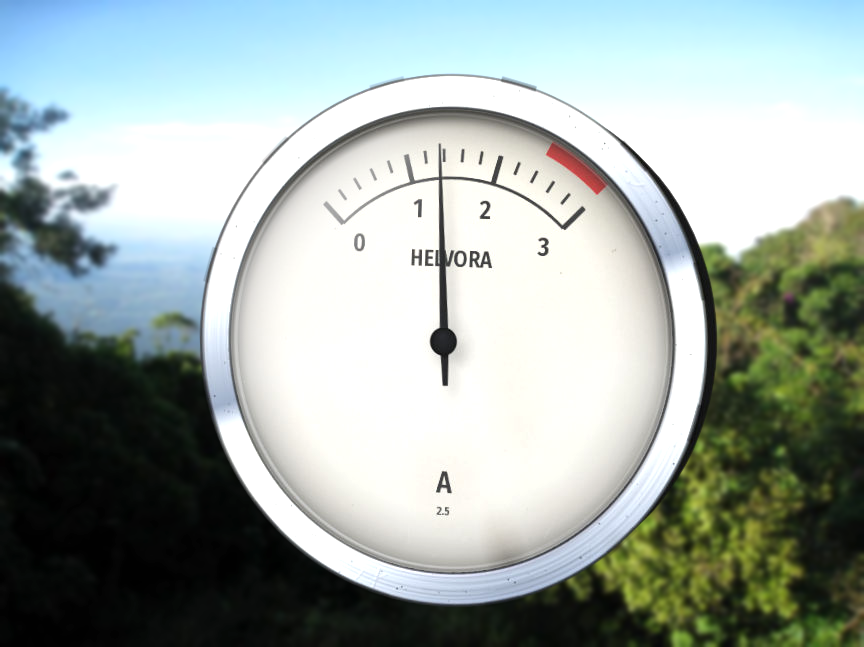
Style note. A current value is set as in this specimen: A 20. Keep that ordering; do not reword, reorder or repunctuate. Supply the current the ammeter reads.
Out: A 1.4
